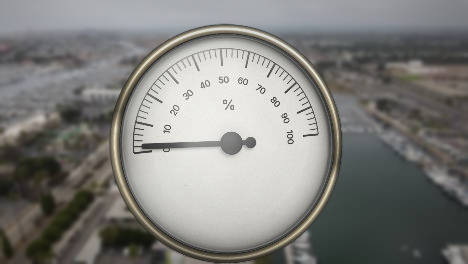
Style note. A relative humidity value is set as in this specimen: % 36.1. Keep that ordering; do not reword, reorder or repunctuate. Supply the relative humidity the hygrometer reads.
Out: % 2
